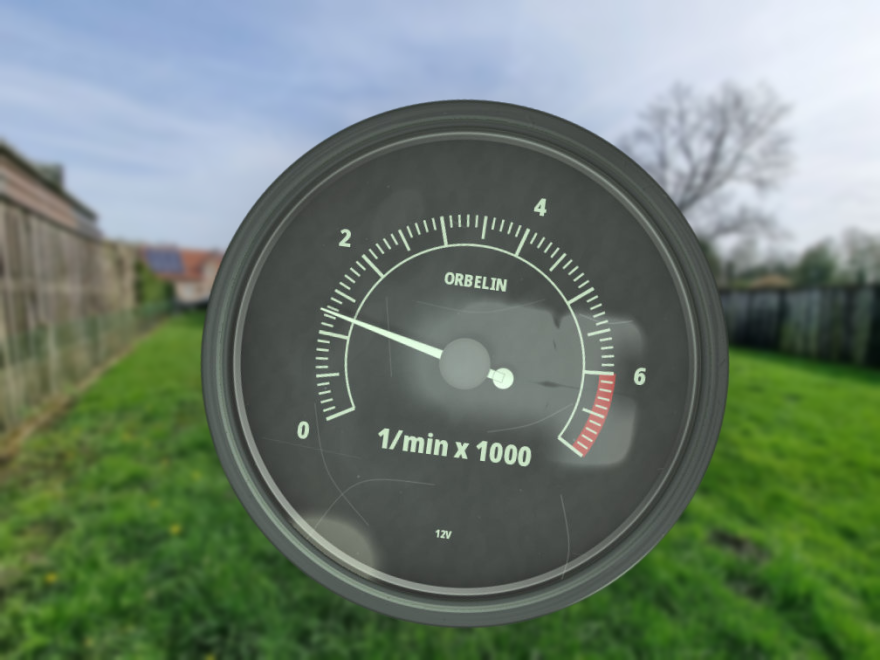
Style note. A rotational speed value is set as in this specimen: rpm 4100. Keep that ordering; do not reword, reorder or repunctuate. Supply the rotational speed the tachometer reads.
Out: rpm 1250
